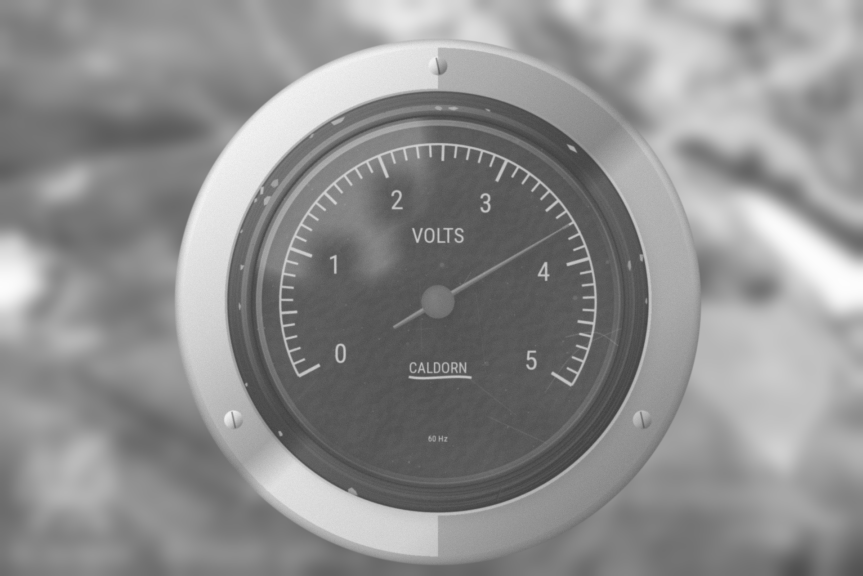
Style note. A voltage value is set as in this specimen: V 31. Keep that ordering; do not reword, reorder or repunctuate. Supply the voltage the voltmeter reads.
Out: V 3.7
